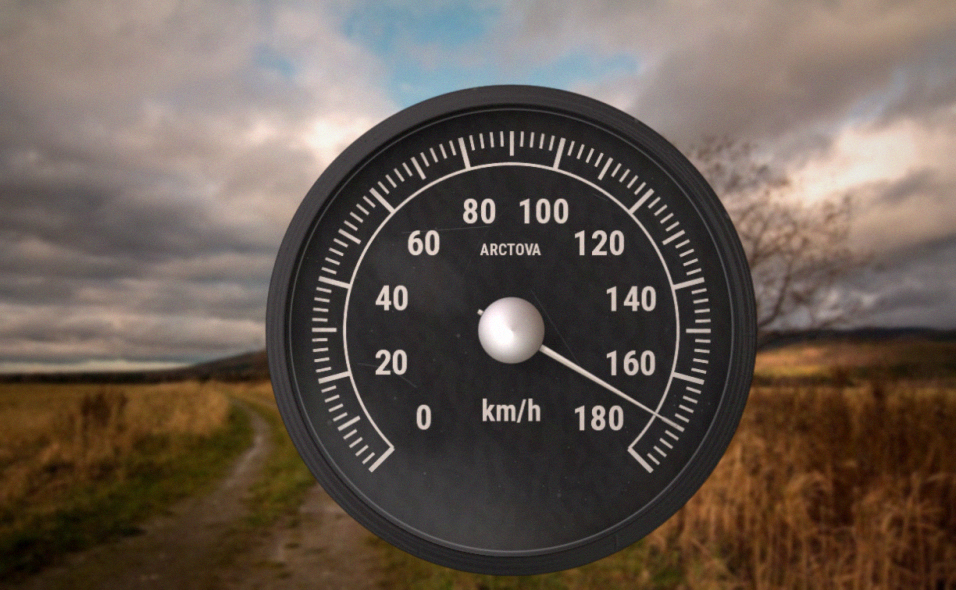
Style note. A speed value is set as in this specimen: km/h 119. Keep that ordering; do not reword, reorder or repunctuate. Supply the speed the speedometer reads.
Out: km/h 170
